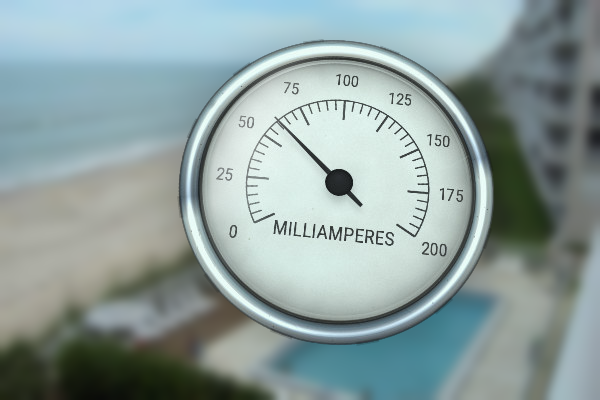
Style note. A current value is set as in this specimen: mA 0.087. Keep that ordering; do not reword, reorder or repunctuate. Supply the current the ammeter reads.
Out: mA 60
